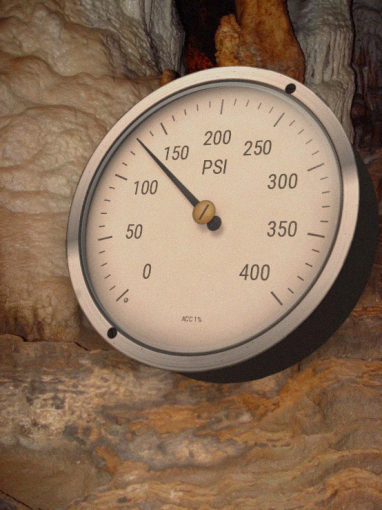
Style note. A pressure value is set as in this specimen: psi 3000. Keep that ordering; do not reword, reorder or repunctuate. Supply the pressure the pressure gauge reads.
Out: psi 130
